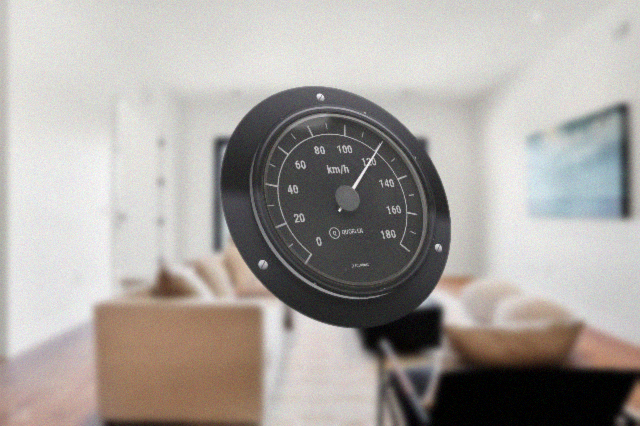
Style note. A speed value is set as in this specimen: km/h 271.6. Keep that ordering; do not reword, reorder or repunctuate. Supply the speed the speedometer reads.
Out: km/h 120
